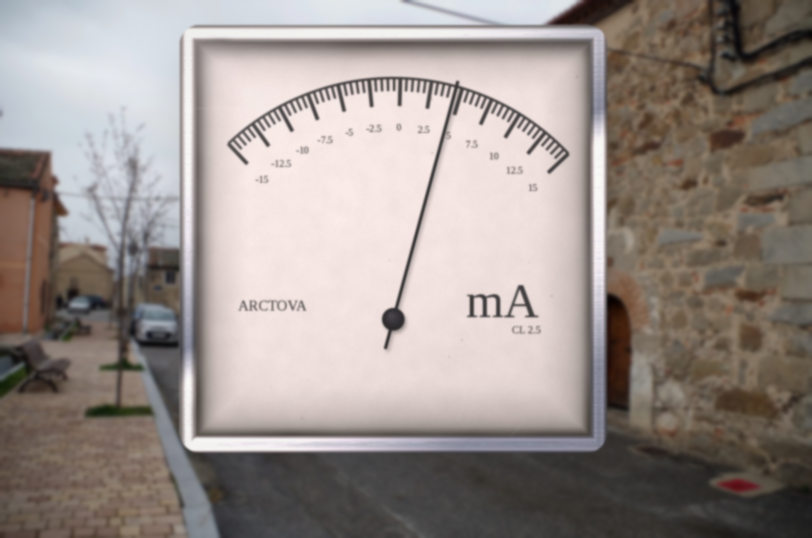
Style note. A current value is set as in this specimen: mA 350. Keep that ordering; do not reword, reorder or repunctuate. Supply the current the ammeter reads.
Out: mA 4.5
